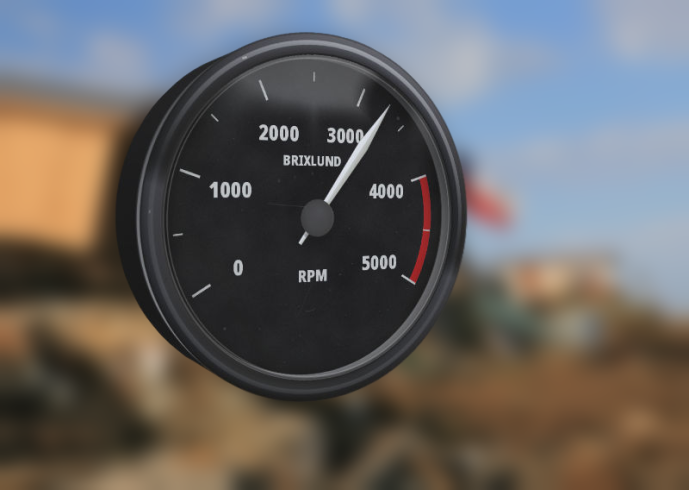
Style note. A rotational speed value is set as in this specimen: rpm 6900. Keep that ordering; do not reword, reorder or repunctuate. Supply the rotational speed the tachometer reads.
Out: rpm 3250
